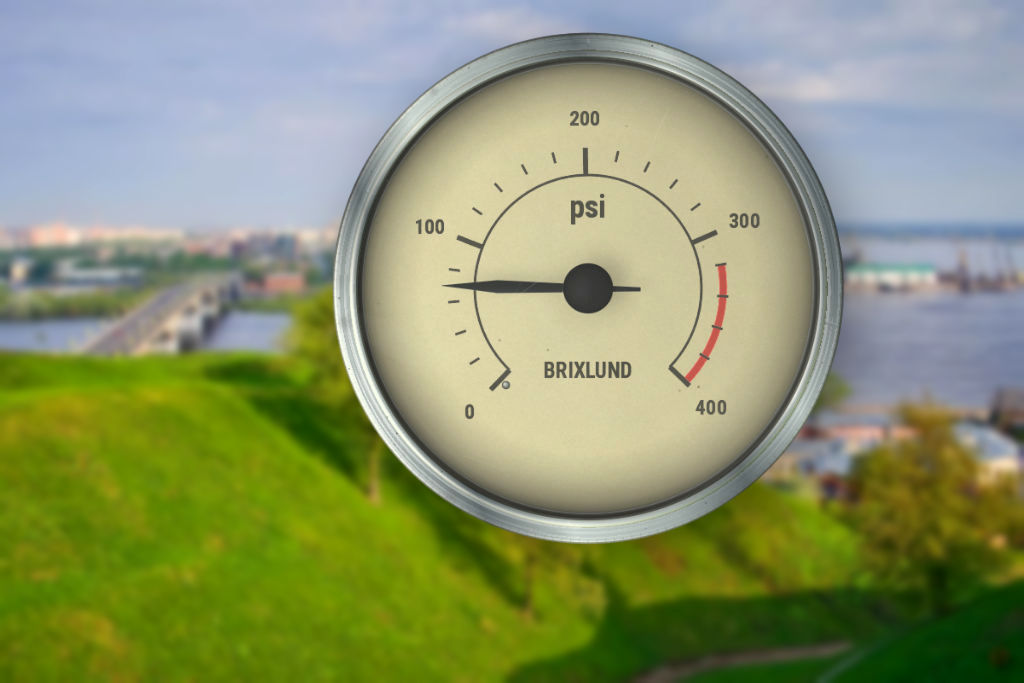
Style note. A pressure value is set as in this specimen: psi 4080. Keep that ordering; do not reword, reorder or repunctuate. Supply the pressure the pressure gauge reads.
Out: psi 70
